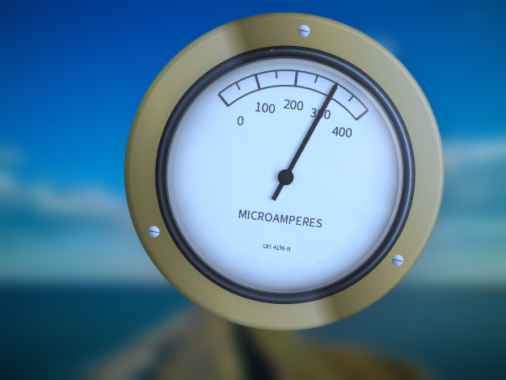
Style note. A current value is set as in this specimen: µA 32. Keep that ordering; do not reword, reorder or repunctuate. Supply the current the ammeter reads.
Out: µA 300
